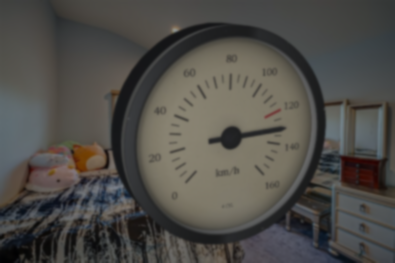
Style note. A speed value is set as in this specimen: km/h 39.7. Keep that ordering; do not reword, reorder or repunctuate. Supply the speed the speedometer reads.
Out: km/h 130
